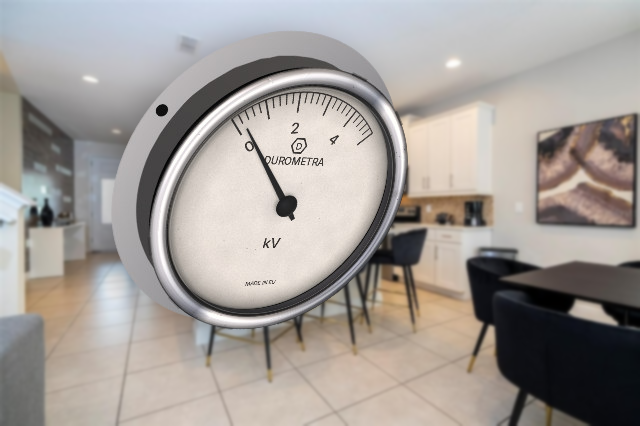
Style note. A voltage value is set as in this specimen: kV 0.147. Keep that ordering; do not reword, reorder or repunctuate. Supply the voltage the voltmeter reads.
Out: kV 0.2
